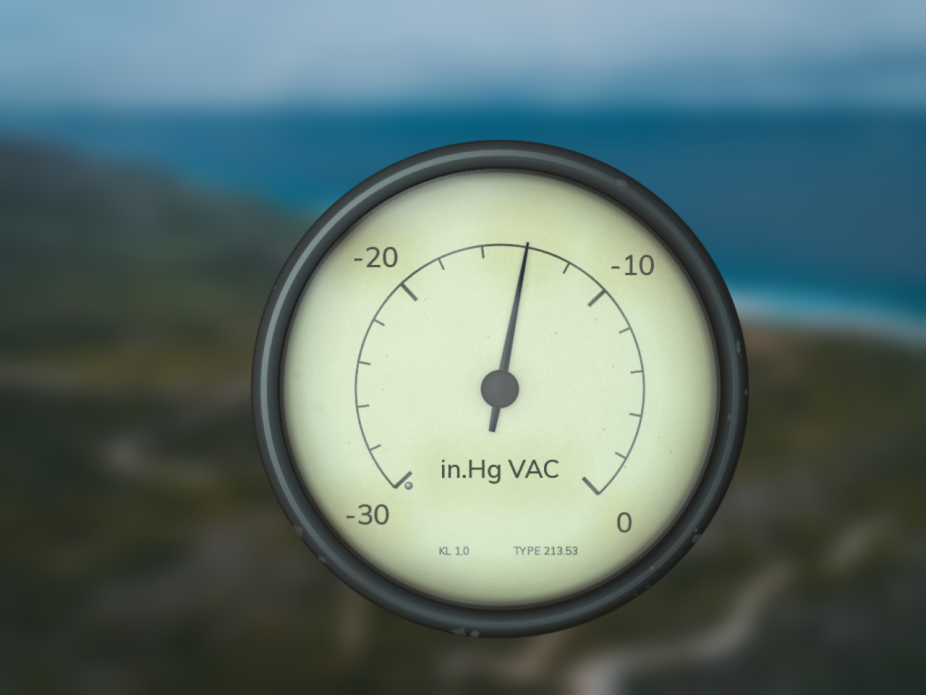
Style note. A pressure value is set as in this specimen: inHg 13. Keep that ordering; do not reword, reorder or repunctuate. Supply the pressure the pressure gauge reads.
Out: inHg -14
